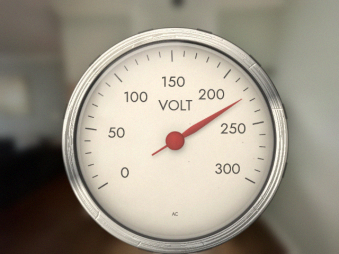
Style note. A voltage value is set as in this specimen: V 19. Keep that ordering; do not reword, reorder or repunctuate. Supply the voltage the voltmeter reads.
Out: V 225
